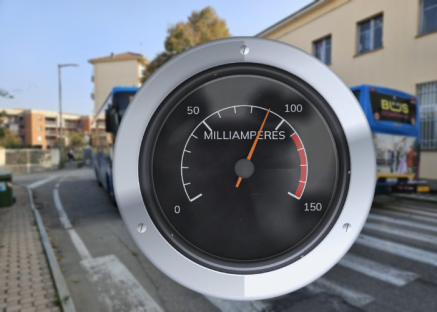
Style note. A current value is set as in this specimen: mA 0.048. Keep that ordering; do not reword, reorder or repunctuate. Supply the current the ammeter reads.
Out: mA 90
